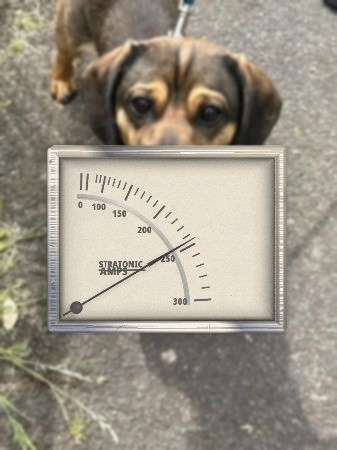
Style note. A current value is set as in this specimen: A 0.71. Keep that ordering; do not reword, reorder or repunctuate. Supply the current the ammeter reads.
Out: A 245
